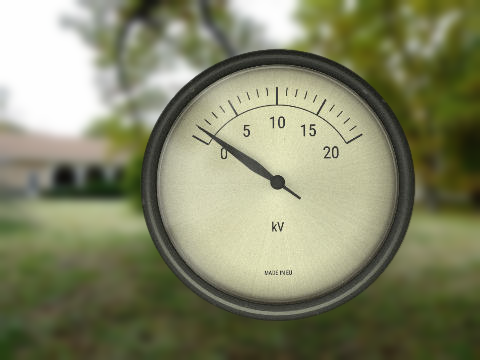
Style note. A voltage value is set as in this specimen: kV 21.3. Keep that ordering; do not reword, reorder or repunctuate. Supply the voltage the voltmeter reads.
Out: kV 1
